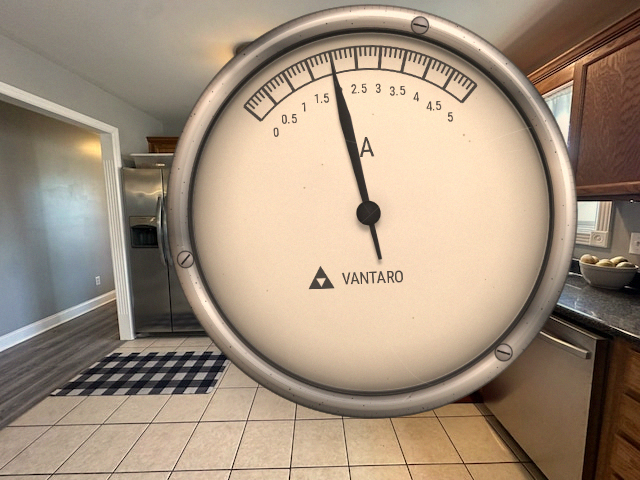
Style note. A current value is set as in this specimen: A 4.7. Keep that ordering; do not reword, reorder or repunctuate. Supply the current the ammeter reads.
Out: A 2
